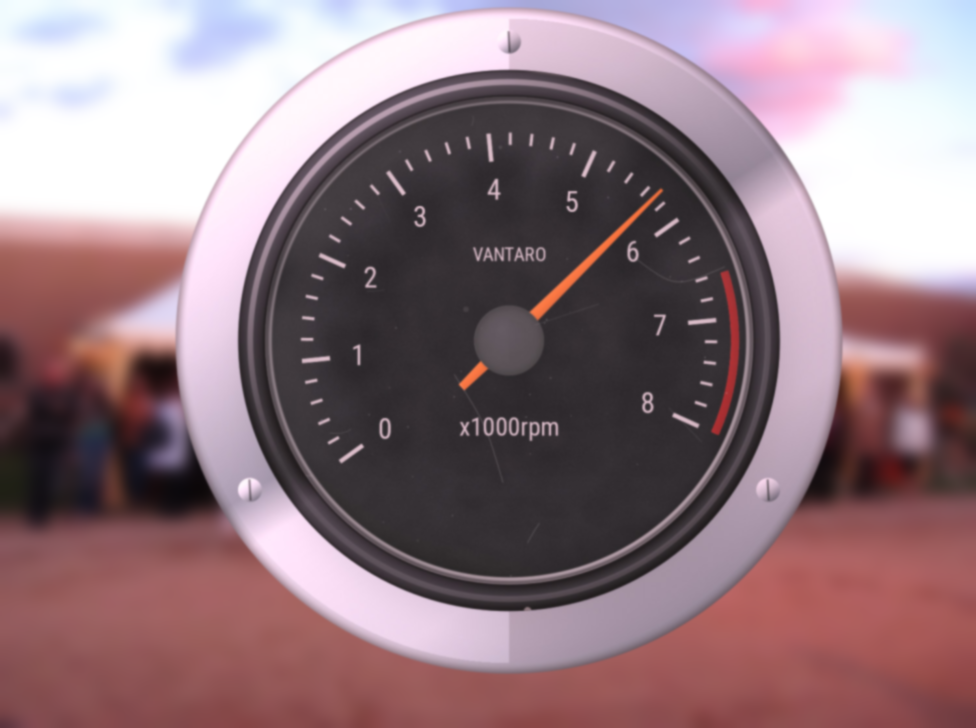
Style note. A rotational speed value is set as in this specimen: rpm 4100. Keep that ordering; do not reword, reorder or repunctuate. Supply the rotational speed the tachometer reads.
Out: rpm 5700
